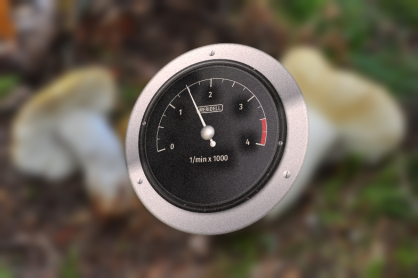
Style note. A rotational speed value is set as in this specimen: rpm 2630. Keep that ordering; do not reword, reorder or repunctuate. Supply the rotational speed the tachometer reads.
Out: rpm 1500
